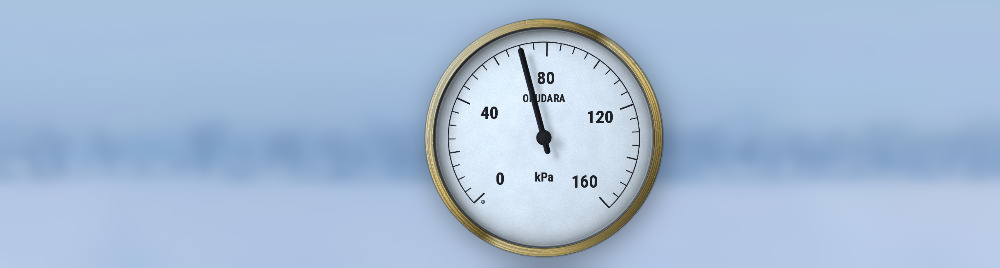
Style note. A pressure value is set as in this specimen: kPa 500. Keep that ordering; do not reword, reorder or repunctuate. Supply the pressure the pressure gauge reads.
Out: kPa 70
